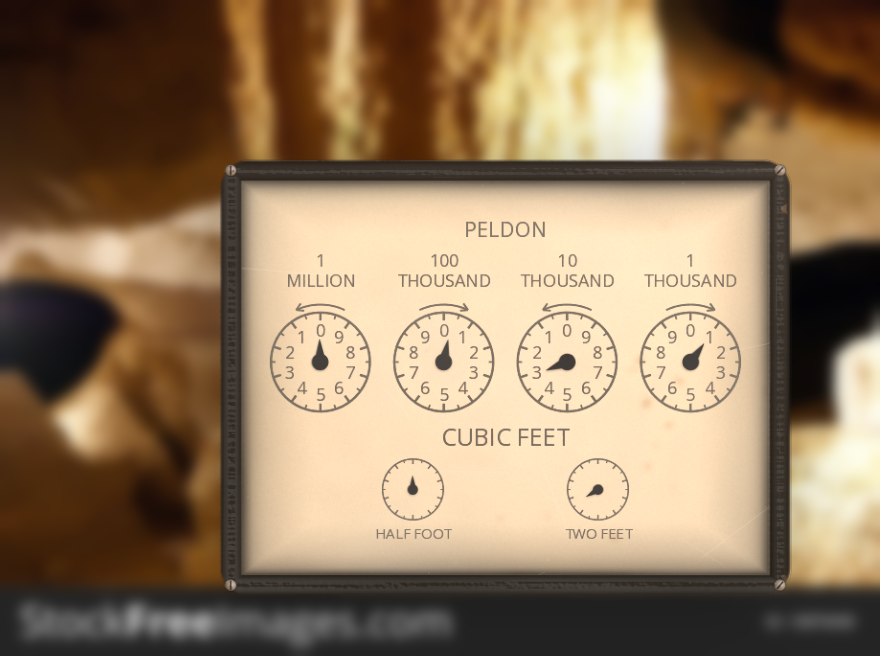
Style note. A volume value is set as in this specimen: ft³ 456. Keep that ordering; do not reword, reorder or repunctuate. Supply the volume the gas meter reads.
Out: ft³ 3100
